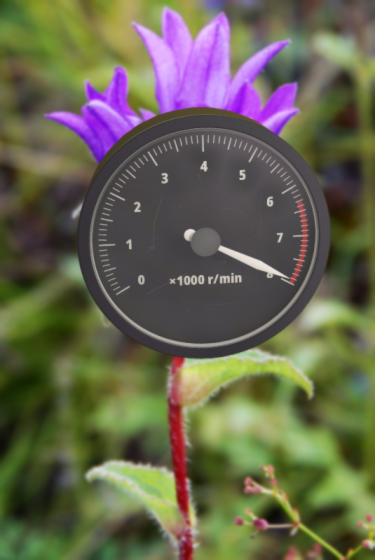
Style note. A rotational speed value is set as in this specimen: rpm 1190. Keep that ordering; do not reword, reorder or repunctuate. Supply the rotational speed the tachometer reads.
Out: rpm 7900
